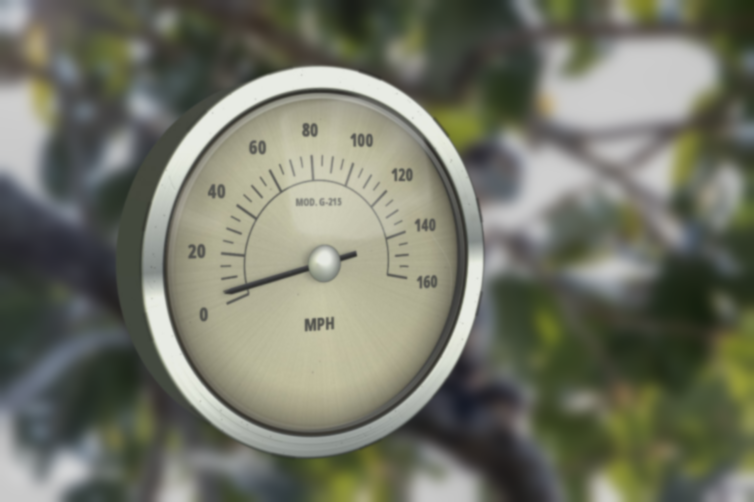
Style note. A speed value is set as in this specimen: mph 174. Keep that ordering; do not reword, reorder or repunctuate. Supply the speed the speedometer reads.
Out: mph 5
